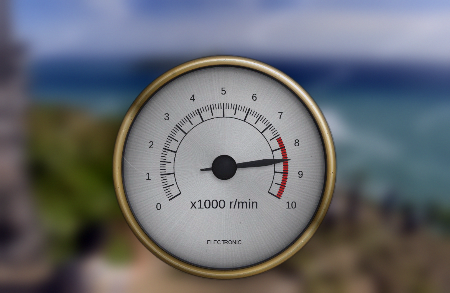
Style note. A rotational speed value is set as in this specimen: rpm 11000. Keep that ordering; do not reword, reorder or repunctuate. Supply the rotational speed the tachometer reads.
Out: rpm 8500
